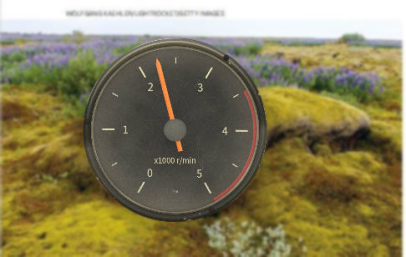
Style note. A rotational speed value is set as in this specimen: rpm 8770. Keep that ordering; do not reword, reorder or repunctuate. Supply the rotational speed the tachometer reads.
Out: rpm 2250
